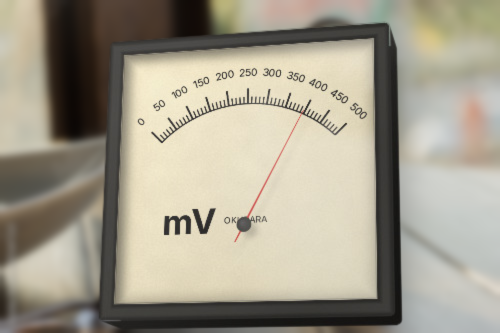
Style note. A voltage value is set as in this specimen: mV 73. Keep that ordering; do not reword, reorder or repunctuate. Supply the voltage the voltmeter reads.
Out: mV 400
